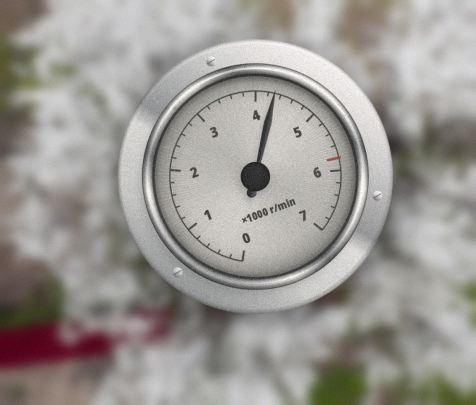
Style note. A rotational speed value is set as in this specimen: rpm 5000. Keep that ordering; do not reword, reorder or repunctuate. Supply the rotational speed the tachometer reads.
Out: rpm 4300
